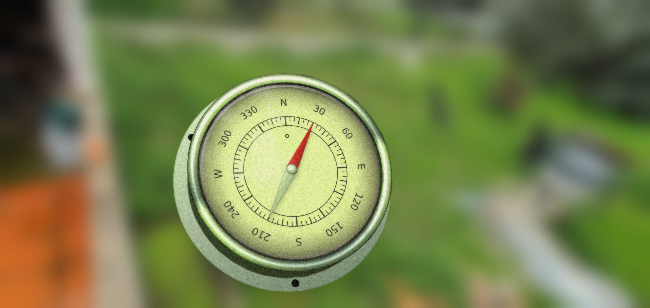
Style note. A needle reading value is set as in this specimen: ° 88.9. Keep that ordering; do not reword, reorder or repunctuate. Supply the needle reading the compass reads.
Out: ° 30
